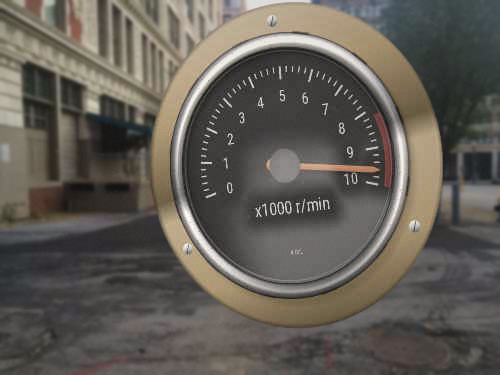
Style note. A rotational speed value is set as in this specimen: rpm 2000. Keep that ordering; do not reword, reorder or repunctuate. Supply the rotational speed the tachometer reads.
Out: rpm 9600
